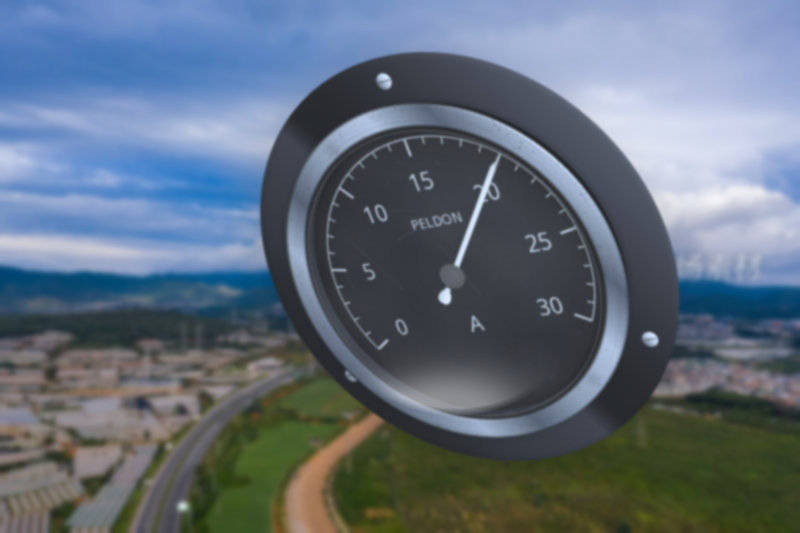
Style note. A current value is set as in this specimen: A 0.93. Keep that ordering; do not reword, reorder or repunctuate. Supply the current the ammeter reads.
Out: A 20
